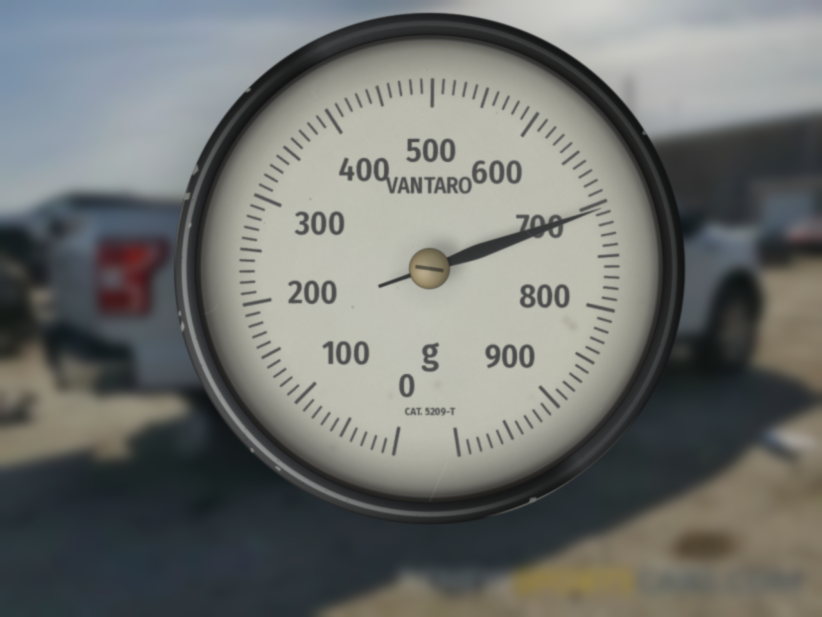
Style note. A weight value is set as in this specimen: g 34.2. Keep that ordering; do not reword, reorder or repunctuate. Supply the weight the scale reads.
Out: g 705
